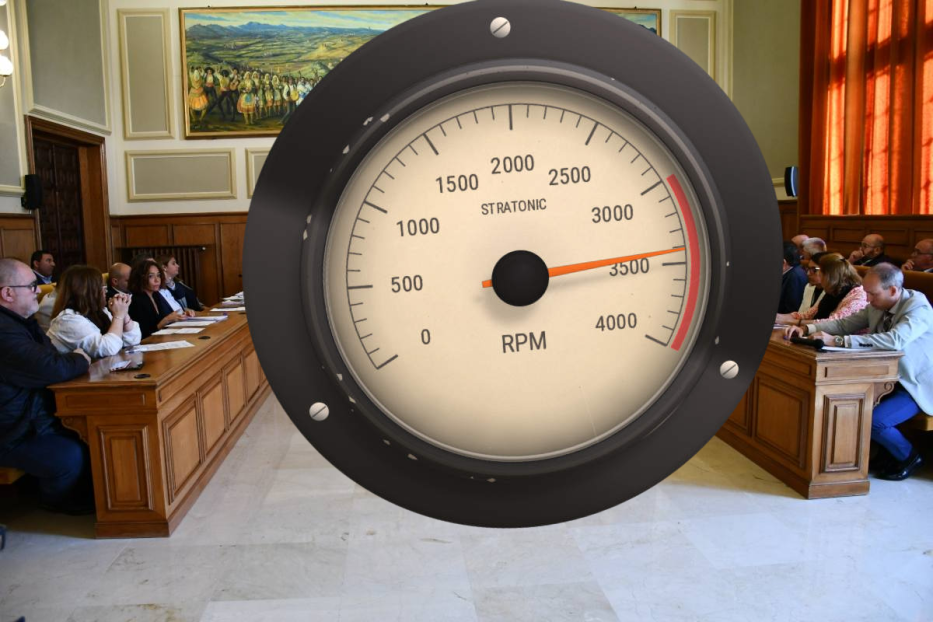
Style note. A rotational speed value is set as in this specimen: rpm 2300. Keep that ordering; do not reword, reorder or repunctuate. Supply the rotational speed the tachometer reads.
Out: rpm 3400
